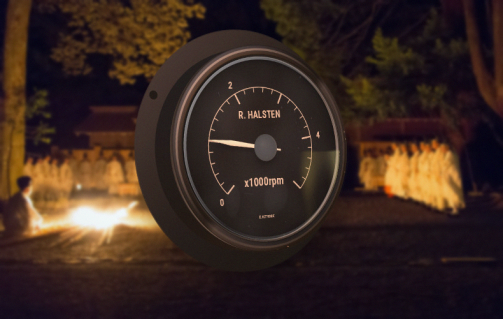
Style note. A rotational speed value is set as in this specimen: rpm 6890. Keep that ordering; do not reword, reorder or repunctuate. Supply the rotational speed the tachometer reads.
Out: rpm 1000
